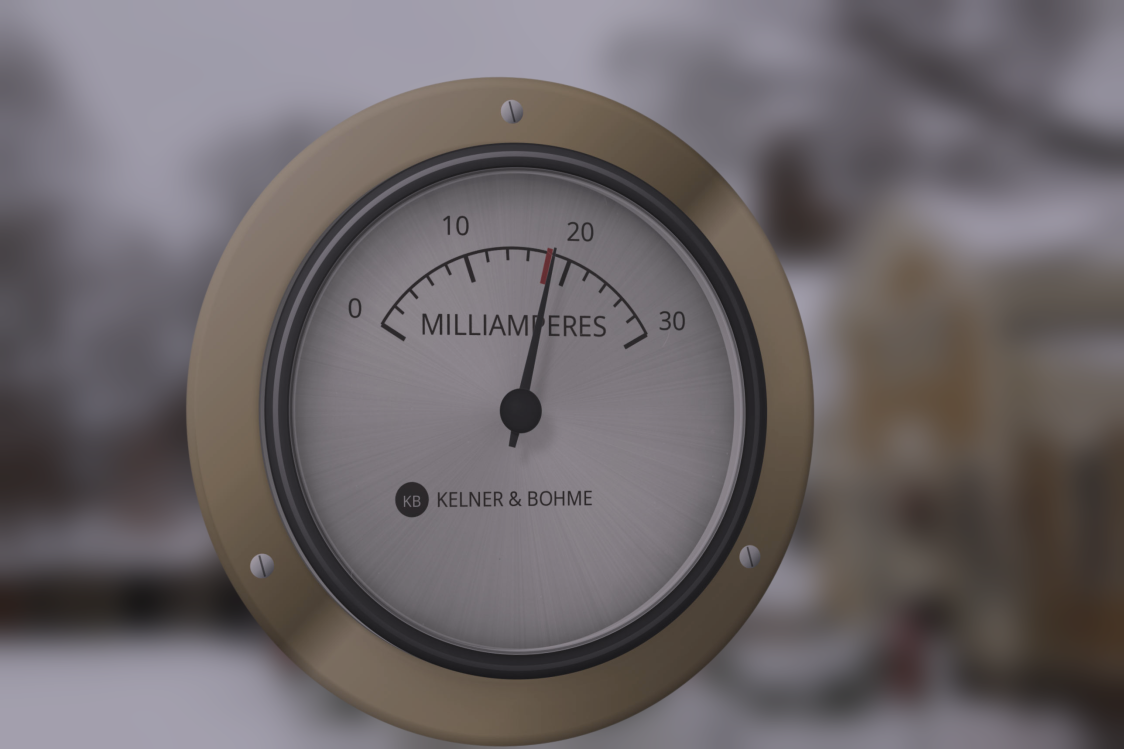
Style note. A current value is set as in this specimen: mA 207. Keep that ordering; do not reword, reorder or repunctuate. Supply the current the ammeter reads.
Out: mA 18
